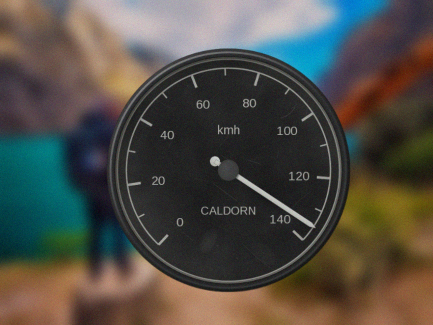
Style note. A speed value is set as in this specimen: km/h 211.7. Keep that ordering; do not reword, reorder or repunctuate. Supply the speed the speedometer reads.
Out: km/h 135
